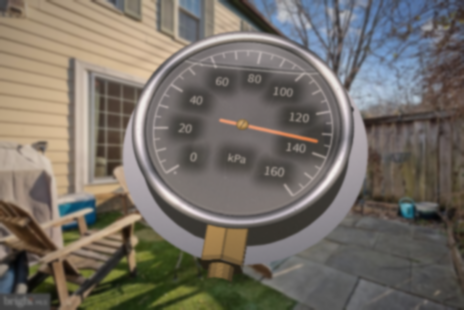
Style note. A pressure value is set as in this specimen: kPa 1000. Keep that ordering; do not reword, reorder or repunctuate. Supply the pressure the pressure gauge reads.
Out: kPa 135
